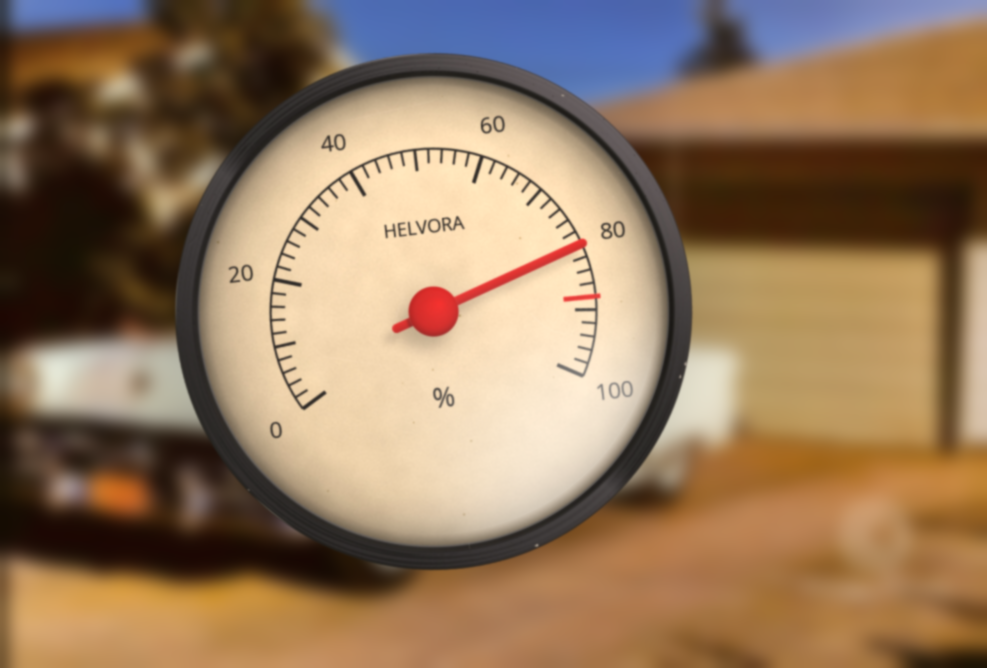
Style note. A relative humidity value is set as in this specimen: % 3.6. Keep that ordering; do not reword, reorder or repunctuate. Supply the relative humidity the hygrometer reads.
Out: % 80
